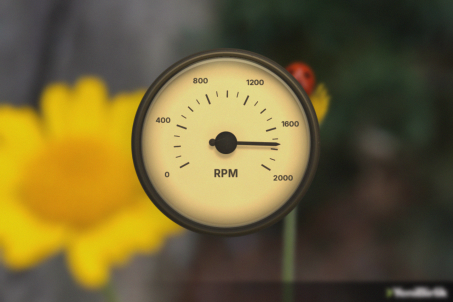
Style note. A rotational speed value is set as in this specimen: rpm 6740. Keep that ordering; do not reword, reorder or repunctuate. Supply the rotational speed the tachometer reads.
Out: rpm 1750
